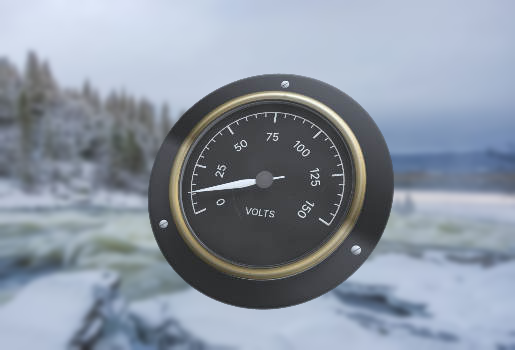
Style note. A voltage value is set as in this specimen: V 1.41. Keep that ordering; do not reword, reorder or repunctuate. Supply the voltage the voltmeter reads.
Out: V 10
